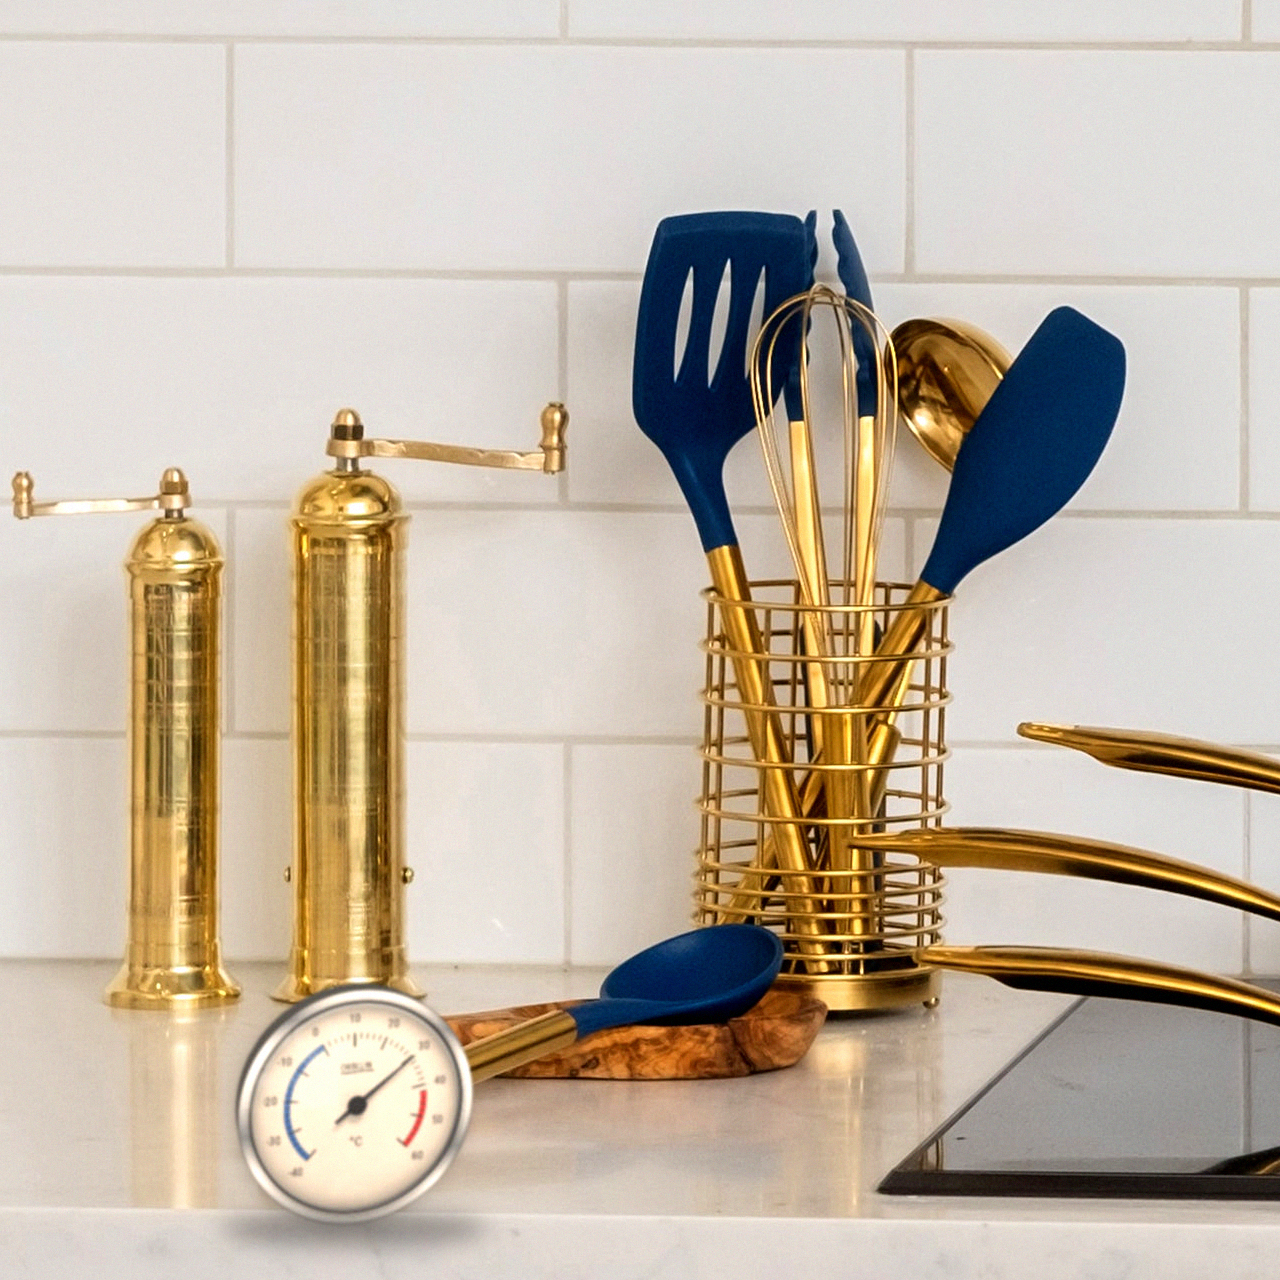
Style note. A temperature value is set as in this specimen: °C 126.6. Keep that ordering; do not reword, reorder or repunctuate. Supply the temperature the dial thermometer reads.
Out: °C 30
